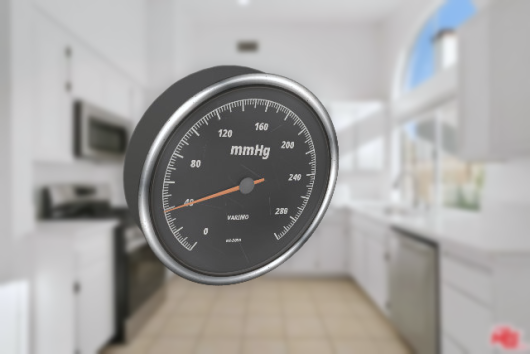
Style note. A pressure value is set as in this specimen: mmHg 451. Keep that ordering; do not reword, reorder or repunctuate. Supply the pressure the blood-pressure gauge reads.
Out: mmHg 40
